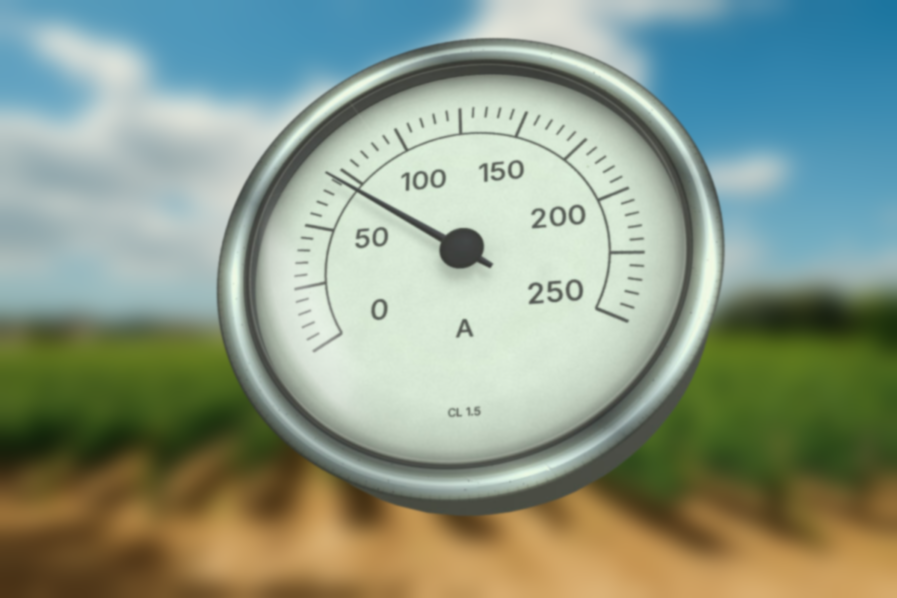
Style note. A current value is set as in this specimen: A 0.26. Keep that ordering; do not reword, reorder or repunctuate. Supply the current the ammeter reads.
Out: A 70
